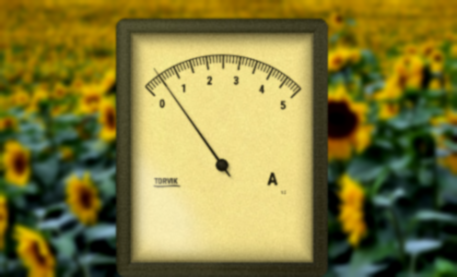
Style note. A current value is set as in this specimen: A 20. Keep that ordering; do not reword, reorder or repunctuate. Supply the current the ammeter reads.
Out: A 0.5
